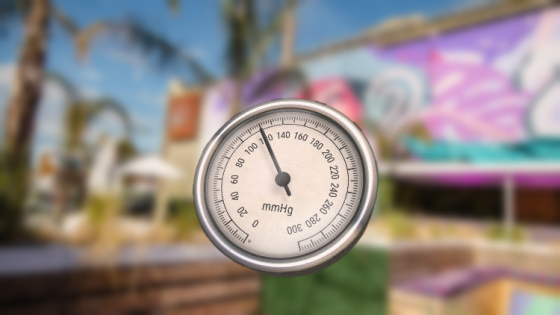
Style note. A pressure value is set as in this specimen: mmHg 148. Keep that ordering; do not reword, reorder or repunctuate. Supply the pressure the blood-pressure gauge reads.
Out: mmHg 120
